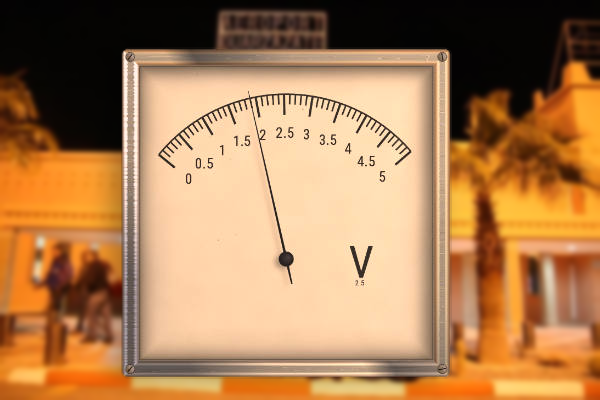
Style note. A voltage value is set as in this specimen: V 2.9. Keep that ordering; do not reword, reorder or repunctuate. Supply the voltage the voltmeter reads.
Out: V 1.9
